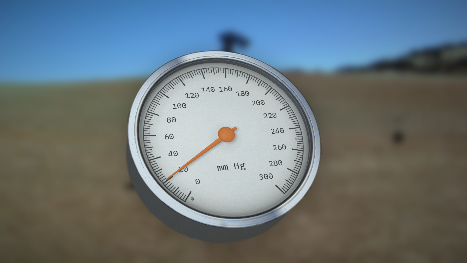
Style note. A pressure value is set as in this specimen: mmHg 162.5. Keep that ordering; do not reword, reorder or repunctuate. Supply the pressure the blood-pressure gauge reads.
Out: mmHg 20
